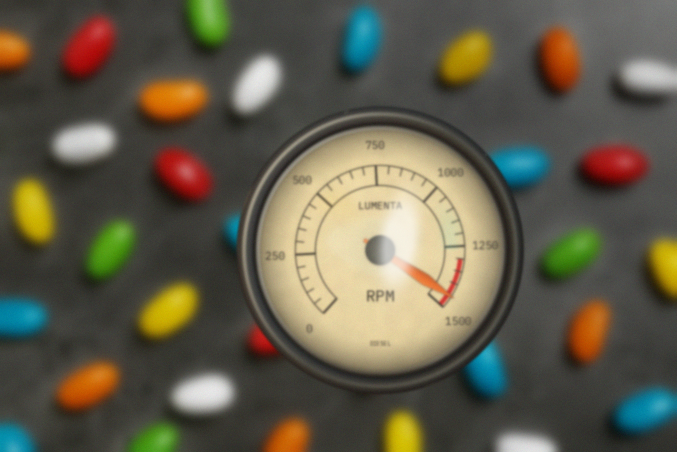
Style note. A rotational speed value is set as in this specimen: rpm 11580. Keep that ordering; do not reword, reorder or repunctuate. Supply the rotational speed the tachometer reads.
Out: rpm 1450
